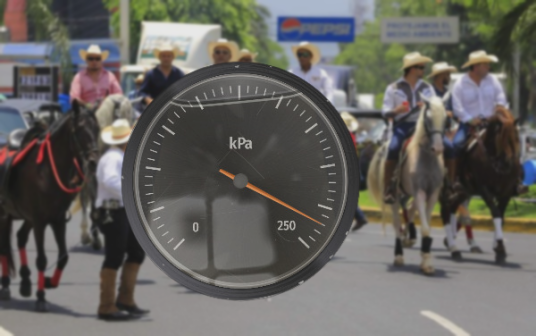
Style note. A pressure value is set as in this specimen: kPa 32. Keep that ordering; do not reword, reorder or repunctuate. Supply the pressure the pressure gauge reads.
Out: kPa 235
